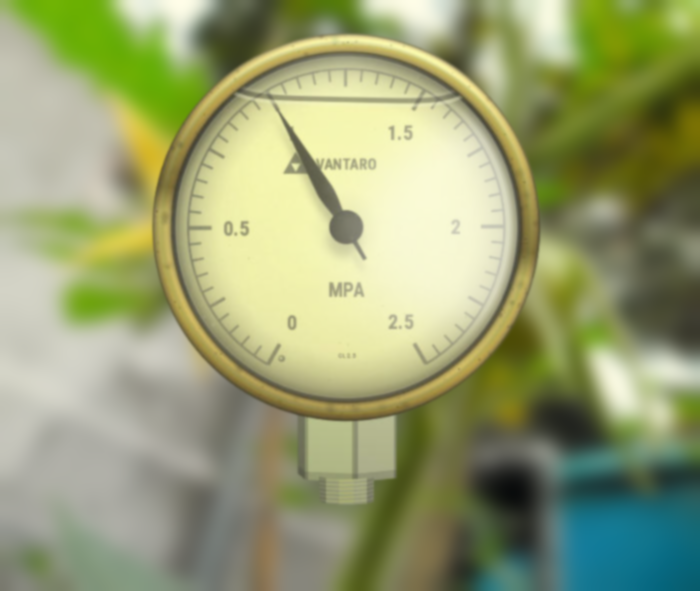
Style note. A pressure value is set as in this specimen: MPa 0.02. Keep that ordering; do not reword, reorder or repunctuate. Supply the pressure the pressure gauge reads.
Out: MPa 1
